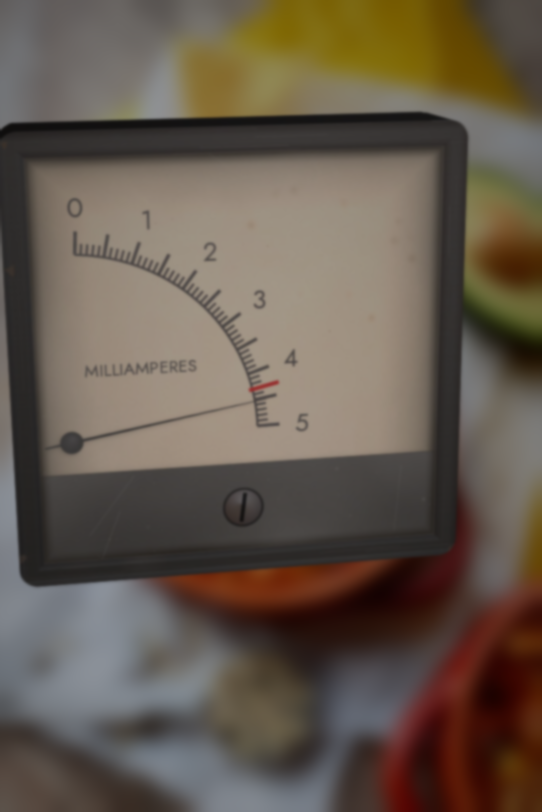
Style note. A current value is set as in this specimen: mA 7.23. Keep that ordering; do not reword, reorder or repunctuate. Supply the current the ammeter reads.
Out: mA 4.5
